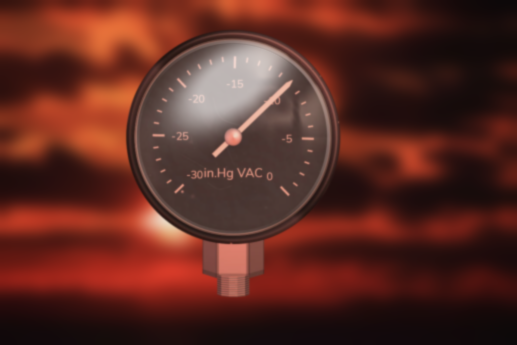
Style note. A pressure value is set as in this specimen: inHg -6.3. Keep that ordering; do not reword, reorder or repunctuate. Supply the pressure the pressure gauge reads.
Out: inHg -10
